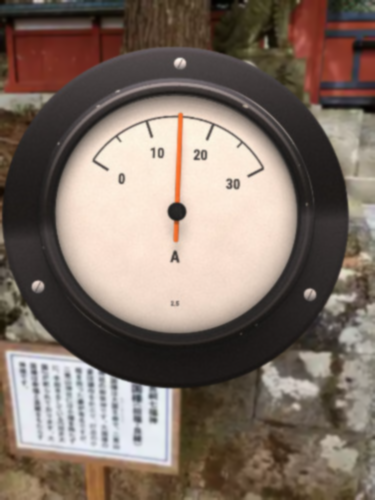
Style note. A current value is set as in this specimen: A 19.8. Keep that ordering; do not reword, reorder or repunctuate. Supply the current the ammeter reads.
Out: A 15
